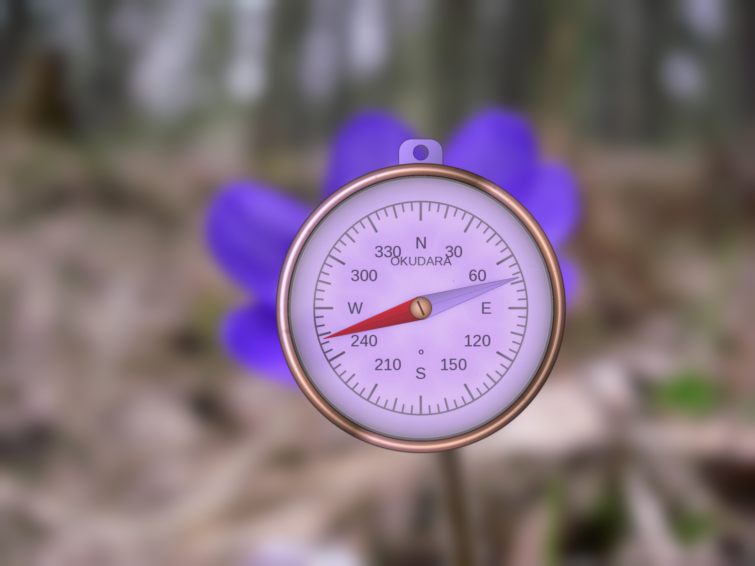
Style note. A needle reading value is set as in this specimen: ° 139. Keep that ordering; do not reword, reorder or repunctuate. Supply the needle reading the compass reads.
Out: ° 252.5
